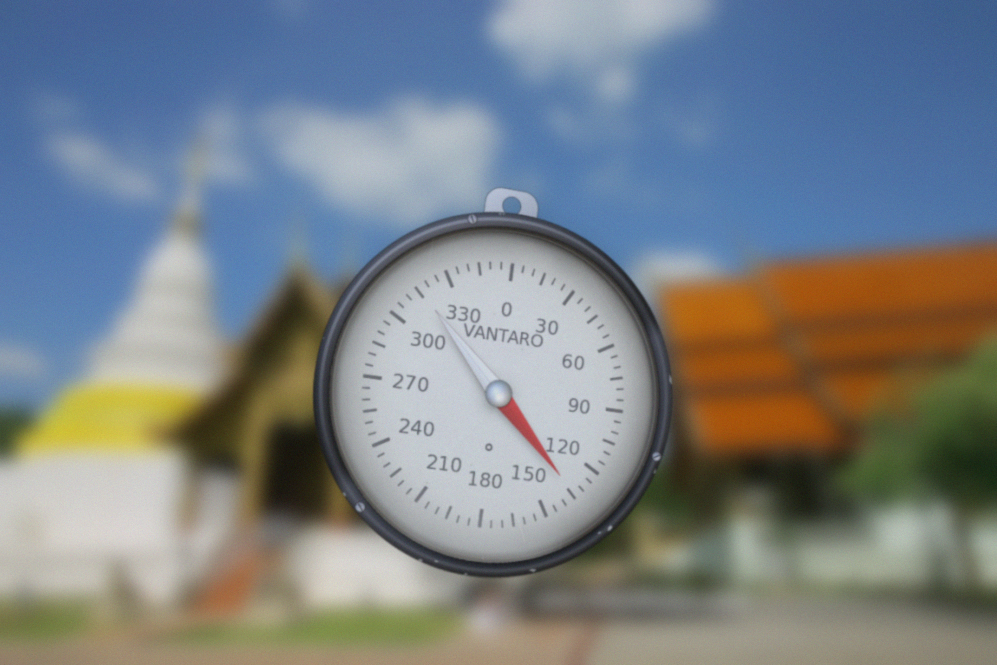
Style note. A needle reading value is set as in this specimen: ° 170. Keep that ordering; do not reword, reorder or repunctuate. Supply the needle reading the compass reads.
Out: ° 135
